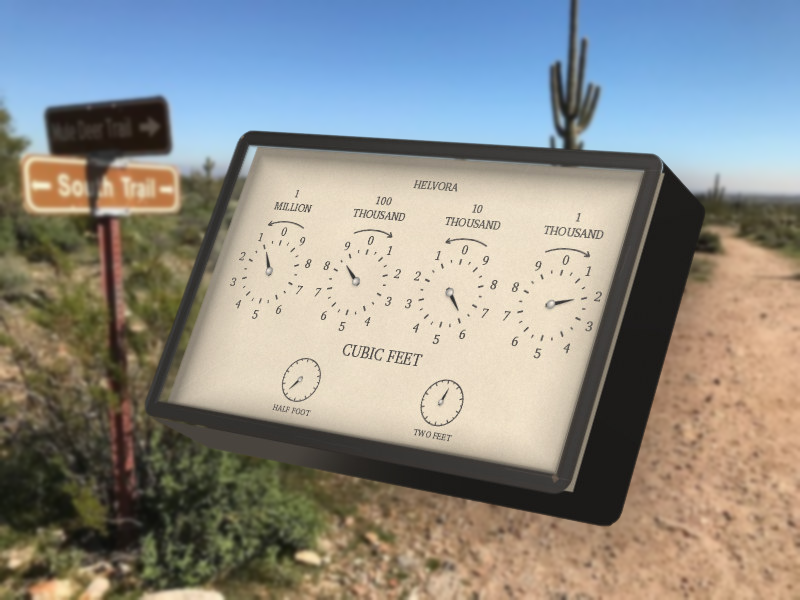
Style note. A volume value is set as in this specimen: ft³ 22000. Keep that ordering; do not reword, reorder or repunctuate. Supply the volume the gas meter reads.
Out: ft³ 86200
